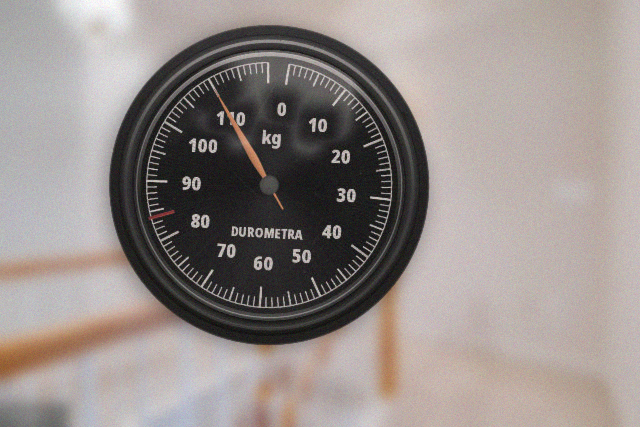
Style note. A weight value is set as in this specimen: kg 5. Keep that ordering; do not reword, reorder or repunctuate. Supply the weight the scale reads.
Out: kg 110
